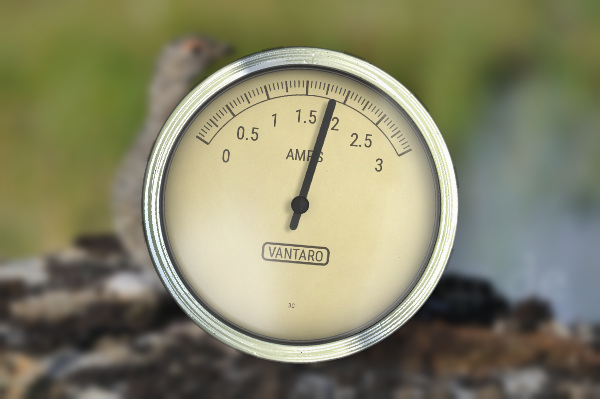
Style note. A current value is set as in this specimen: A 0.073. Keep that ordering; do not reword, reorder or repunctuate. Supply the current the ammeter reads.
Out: A 1.85
